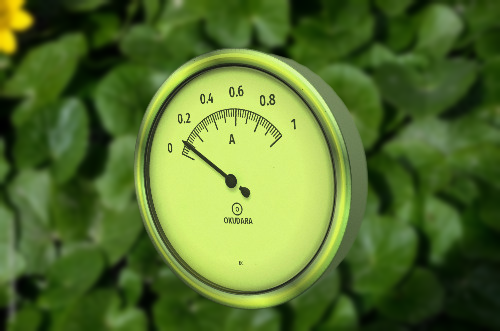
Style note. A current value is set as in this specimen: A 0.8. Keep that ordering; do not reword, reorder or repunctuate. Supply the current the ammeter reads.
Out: A 0.1
